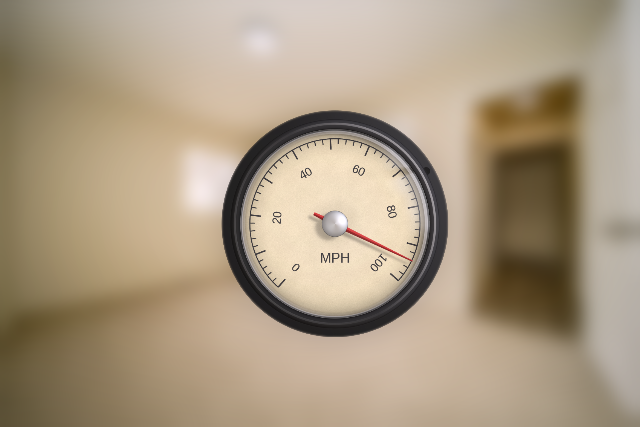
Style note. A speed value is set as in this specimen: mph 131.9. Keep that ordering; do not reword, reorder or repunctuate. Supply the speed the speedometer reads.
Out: mph 94
